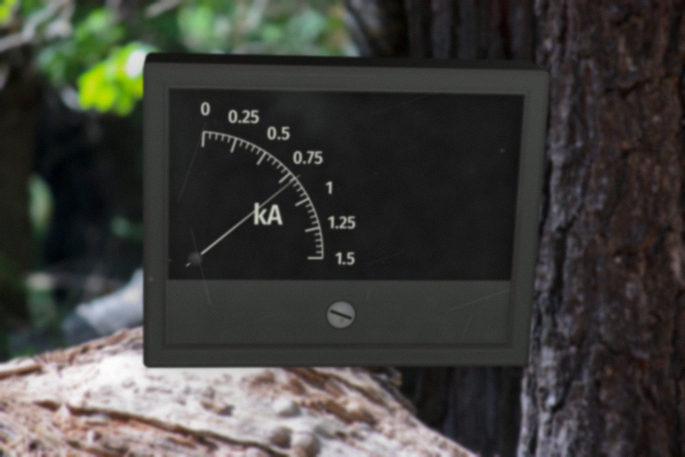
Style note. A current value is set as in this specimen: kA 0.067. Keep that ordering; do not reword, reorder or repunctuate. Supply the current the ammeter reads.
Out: kA 0.8
